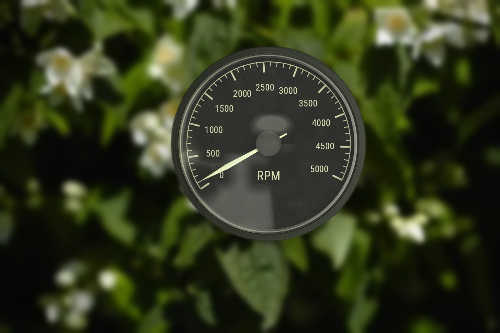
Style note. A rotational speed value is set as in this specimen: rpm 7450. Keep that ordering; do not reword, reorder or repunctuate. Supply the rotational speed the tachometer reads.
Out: rpm 100
